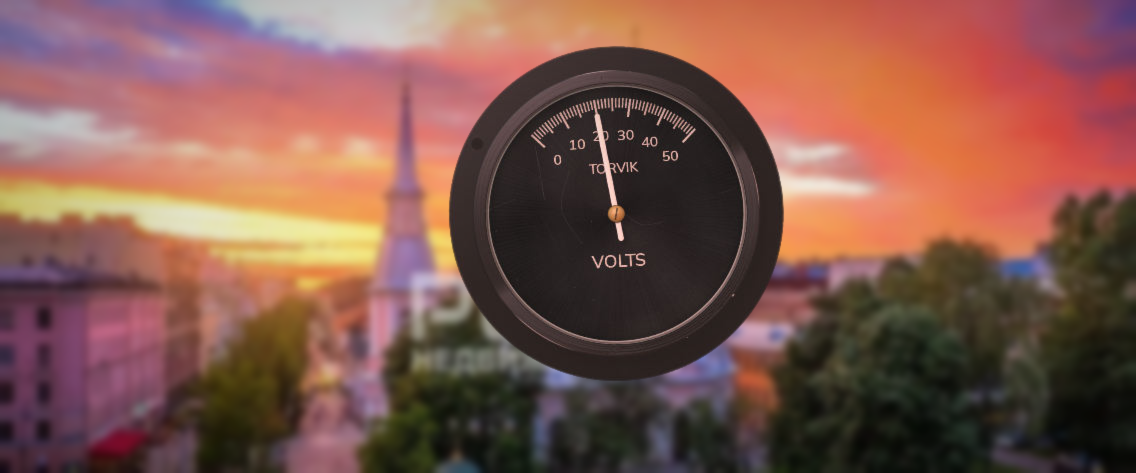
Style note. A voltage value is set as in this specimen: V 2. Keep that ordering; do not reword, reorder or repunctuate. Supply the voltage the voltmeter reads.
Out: V 20
